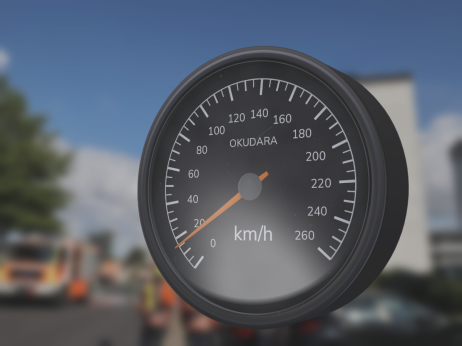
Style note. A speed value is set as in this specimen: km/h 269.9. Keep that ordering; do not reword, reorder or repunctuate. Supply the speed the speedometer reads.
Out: km/h 15
